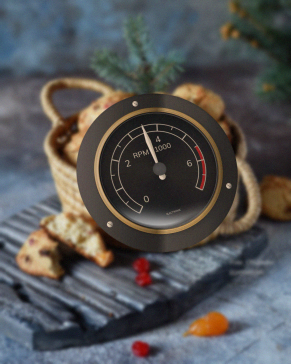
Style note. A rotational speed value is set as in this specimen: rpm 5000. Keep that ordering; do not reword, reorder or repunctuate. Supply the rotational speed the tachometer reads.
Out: rpm 3500
